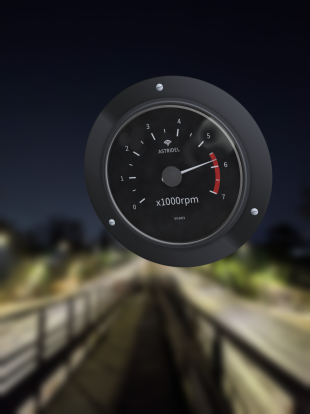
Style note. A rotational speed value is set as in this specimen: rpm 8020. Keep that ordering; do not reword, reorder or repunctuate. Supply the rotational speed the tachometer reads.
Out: rpm 5750
